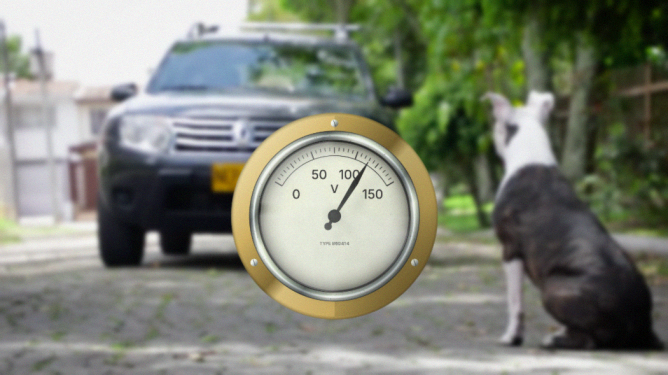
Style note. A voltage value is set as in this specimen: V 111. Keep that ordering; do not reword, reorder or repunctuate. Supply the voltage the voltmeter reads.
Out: V 115
